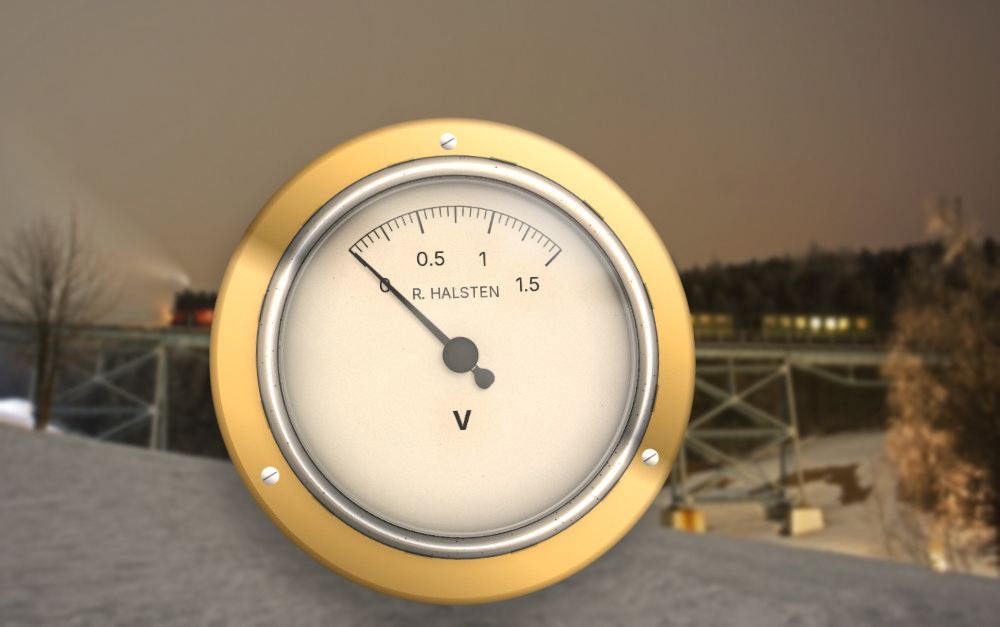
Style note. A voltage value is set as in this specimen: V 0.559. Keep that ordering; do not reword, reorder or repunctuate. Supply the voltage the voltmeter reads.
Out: V 0
